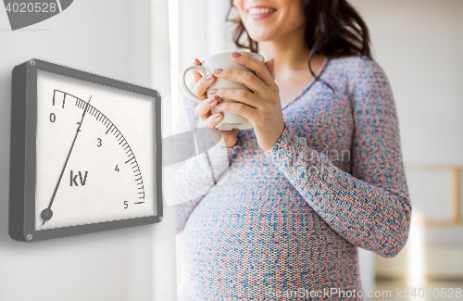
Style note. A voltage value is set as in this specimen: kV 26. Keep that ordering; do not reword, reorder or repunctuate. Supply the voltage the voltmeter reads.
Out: kV 2
